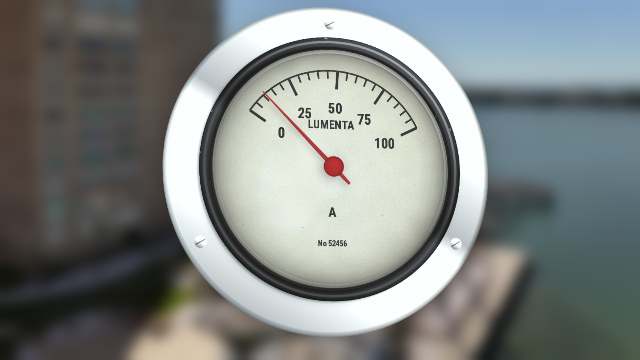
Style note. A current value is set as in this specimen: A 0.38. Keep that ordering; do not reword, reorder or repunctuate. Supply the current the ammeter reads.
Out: A 10
